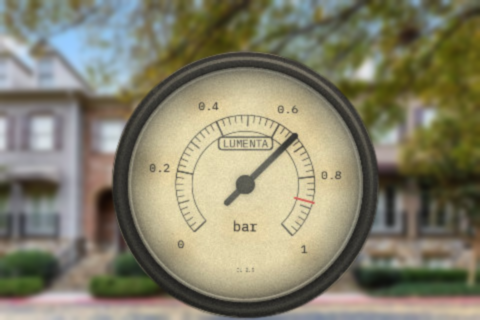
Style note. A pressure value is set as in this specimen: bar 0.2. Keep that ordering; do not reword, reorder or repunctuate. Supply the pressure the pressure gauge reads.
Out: bar 0.66
